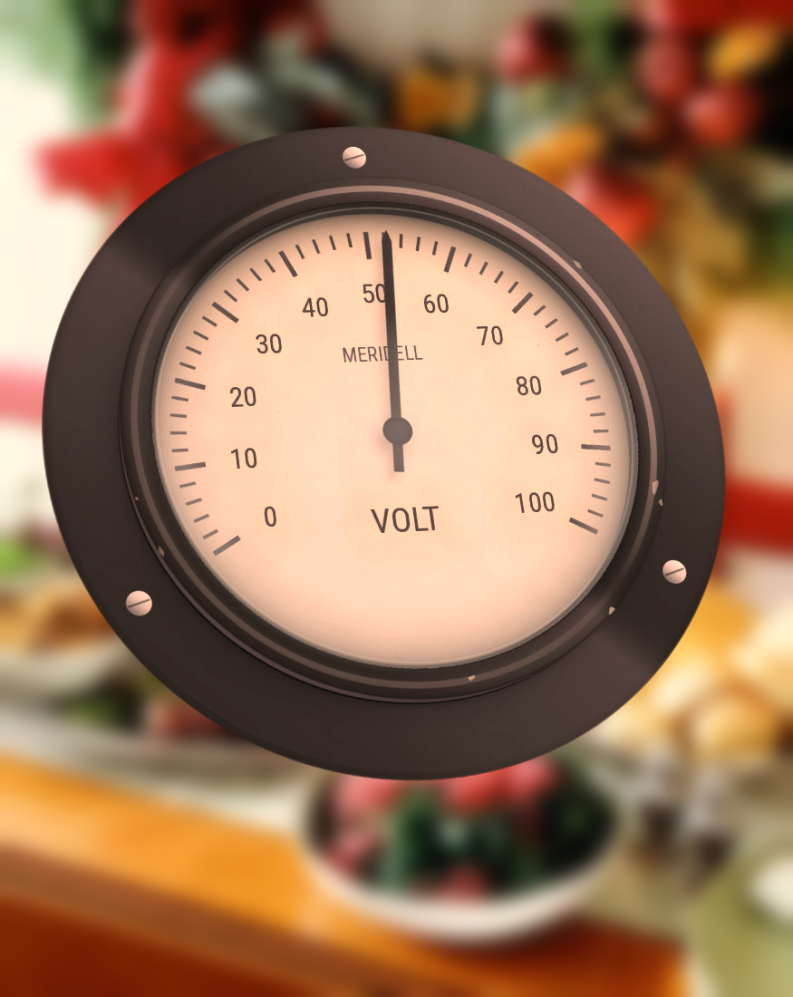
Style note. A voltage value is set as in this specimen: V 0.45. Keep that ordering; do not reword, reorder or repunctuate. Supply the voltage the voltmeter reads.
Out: V 52
